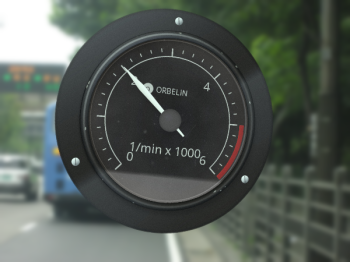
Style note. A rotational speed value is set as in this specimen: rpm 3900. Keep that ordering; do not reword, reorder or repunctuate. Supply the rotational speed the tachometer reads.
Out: rpm 2000
